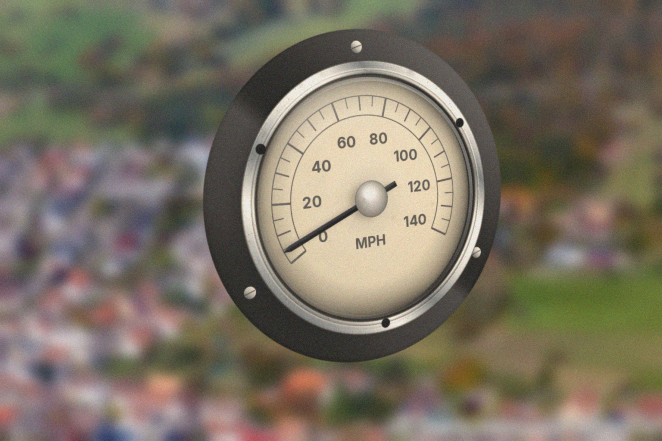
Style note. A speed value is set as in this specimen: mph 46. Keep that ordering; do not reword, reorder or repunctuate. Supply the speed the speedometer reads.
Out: mph 5
